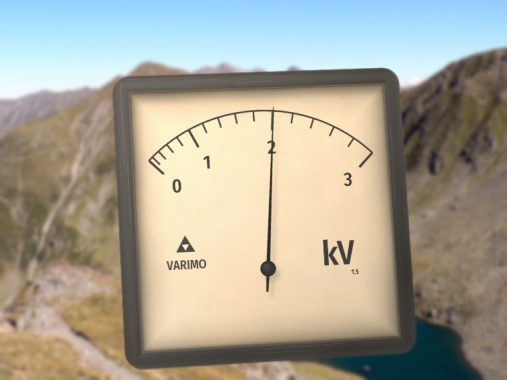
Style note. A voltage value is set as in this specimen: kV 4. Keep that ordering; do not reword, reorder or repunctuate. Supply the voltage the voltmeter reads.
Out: kV 2
